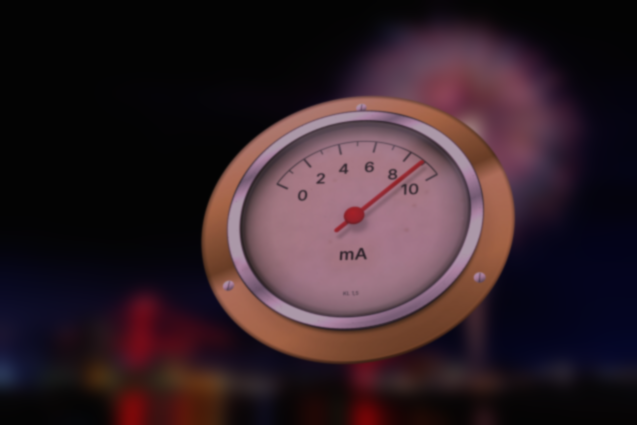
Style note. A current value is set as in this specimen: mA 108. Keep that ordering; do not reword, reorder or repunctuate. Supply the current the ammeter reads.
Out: mA 9
